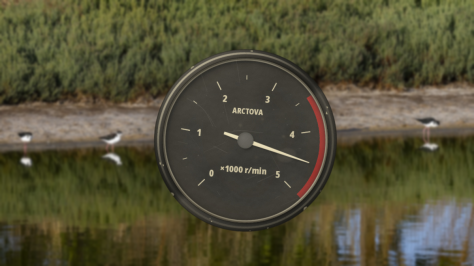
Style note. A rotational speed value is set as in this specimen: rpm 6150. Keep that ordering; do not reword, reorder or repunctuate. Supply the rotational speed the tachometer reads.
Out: rpm 4500
